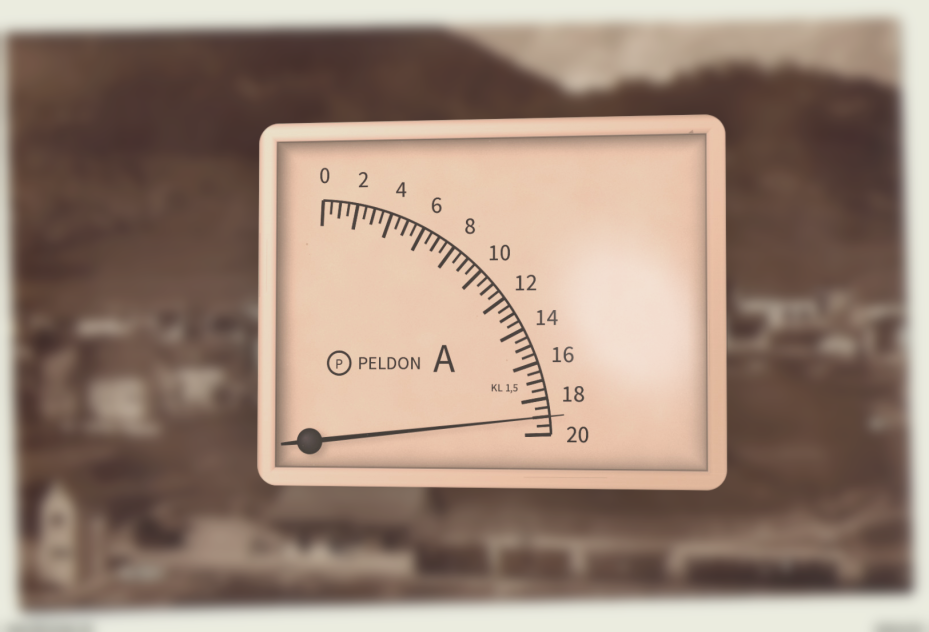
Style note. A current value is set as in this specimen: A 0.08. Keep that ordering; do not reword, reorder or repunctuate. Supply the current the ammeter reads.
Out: A 19
